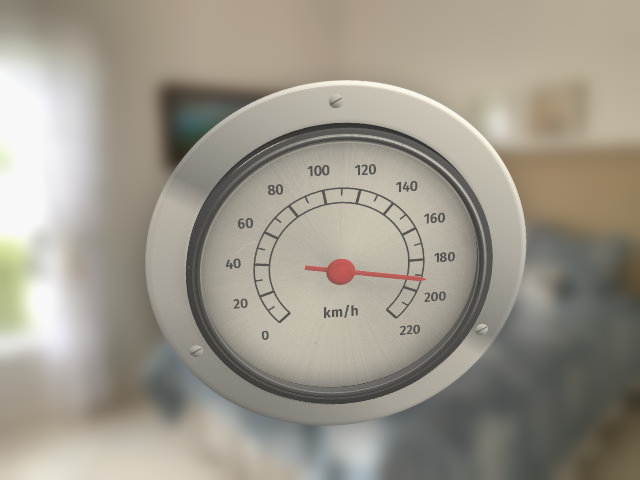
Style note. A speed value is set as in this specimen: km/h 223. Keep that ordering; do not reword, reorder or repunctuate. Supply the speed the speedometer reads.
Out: km/h 190
